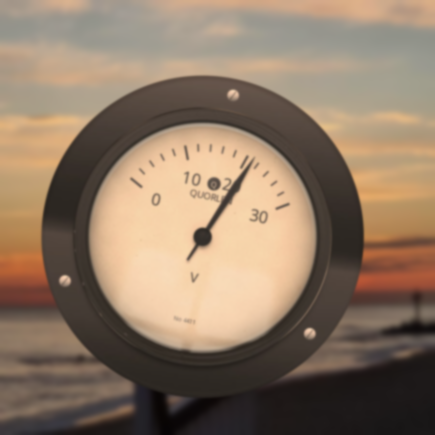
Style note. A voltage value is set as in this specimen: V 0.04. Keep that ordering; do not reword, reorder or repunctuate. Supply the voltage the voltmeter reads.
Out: V 21
